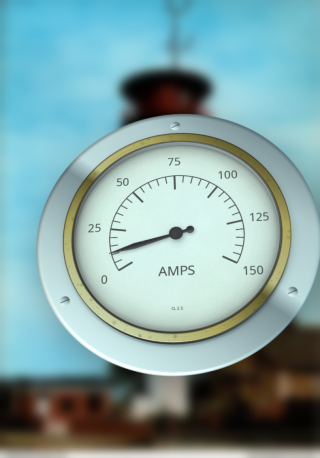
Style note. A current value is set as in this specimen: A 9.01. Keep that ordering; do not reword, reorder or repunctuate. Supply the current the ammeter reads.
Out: A 10
